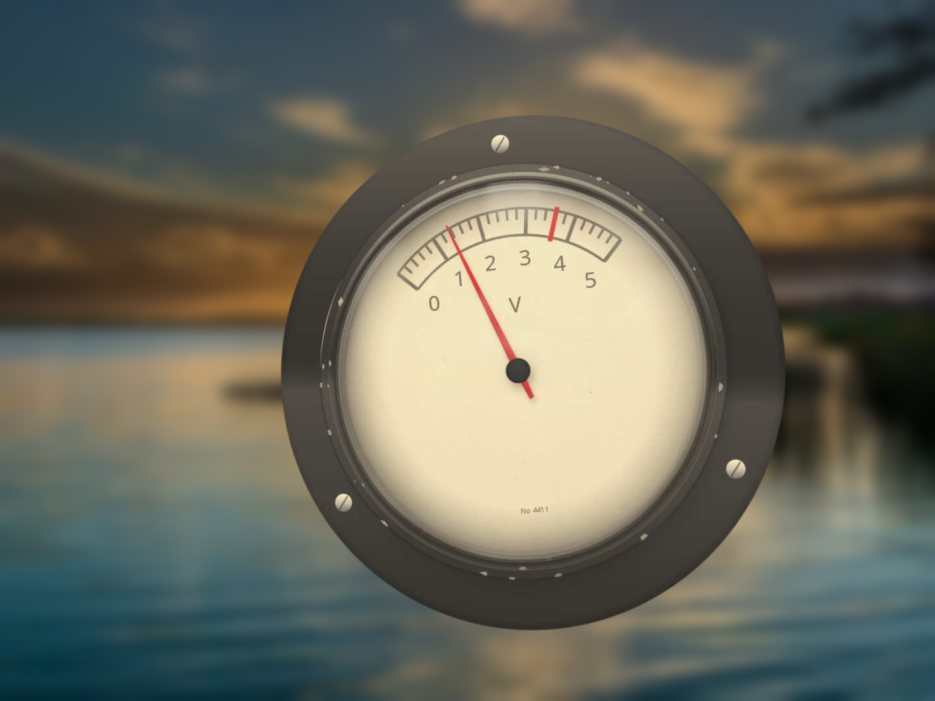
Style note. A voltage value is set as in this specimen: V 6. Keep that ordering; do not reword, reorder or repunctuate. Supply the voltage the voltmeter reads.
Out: V 1.4
